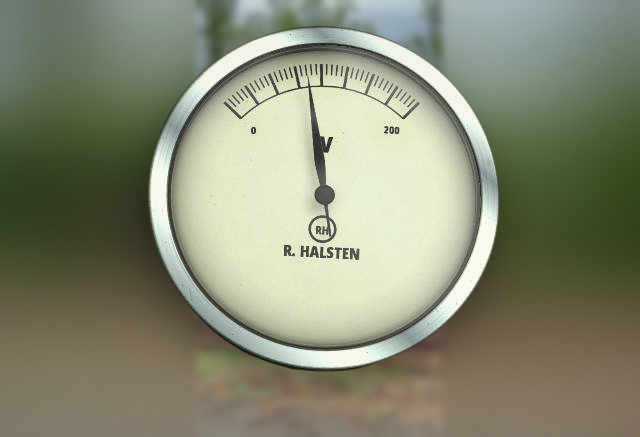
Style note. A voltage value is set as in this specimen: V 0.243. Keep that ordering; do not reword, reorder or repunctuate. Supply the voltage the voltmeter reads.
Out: V 85
